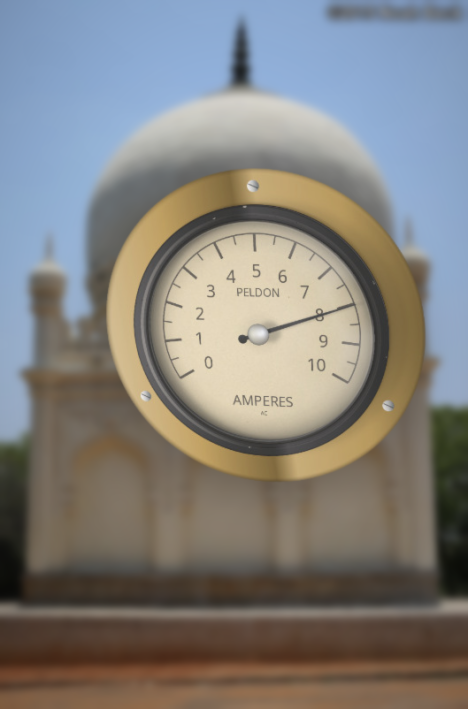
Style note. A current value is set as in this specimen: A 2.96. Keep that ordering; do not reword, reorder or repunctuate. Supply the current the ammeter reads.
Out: A 8
